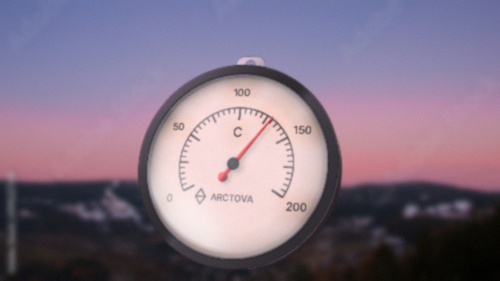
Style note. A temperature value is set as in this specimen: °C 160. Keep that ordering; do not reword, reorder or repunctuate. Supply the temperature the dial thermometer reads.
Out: °C 130
